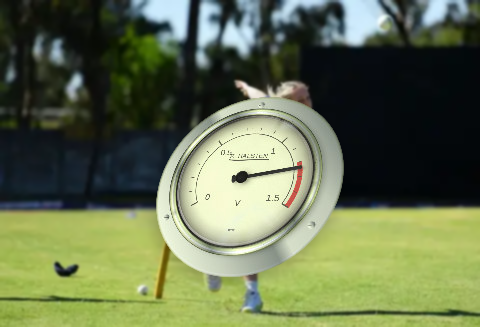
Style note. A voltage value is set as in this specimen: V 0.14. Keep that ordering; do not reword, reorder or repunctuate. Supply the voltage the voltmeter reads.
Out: V 1.25
